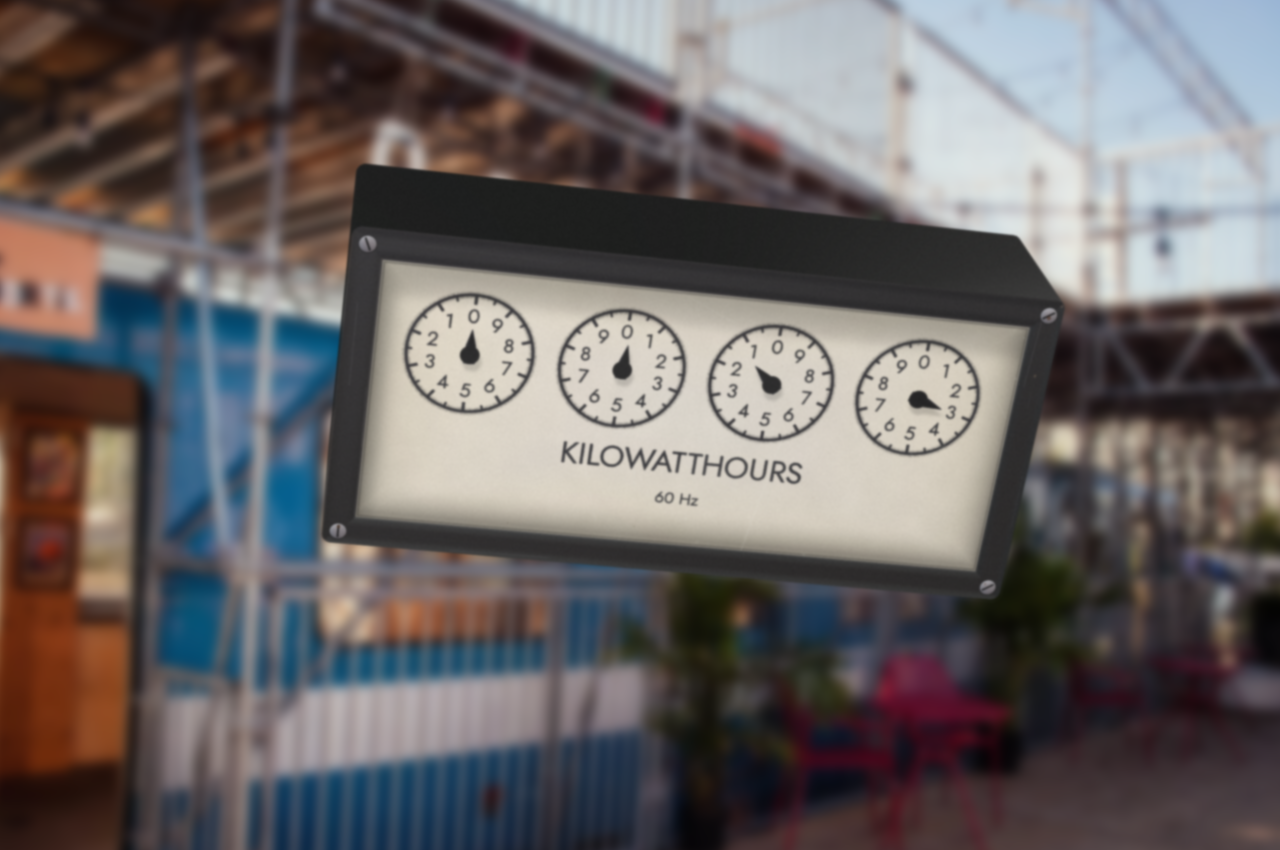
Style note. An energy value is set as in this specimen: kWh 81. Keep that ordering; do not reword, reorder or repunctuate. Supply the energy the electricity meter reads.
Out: kWh 13
